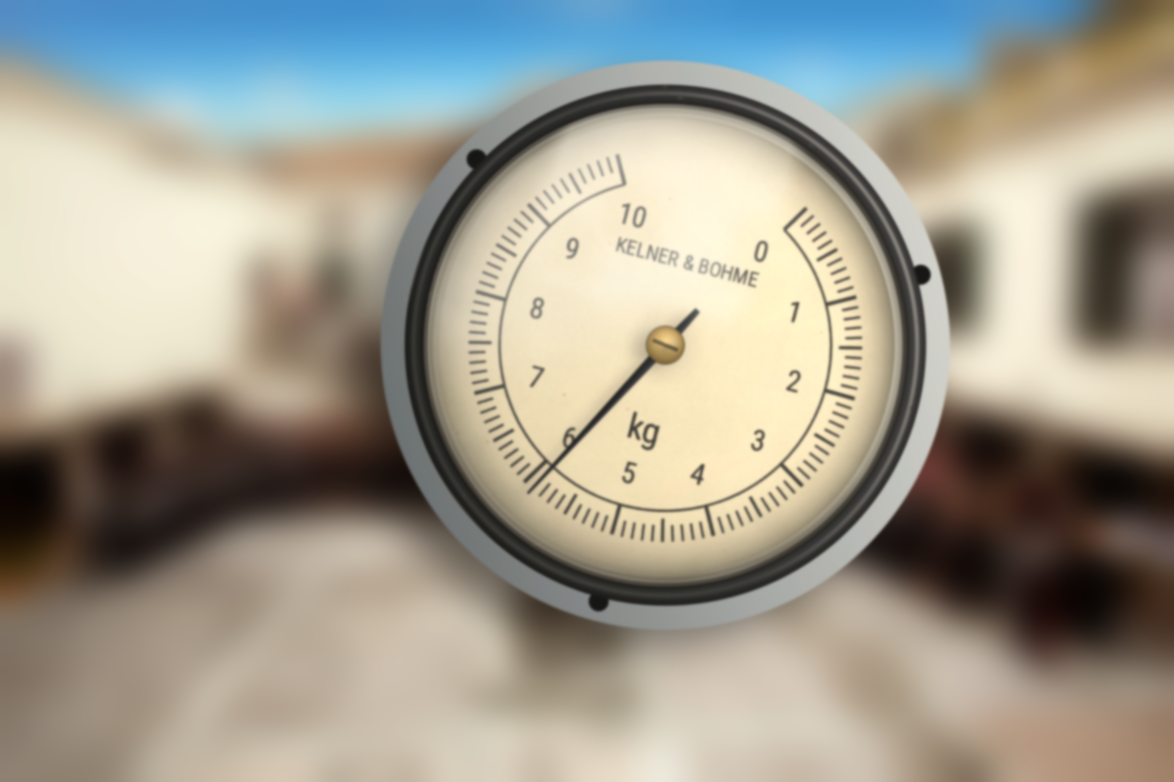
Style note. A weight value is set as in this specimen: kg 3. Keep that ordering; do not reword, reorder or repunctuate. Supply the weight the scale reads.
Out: kg 5.9
